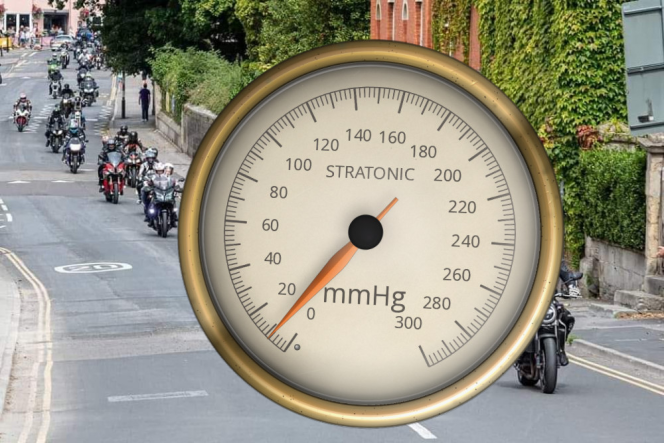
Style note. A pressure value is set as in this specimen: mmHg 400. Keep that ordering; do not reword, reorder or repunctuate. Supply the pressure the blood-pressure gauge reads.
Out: mmHg 8
